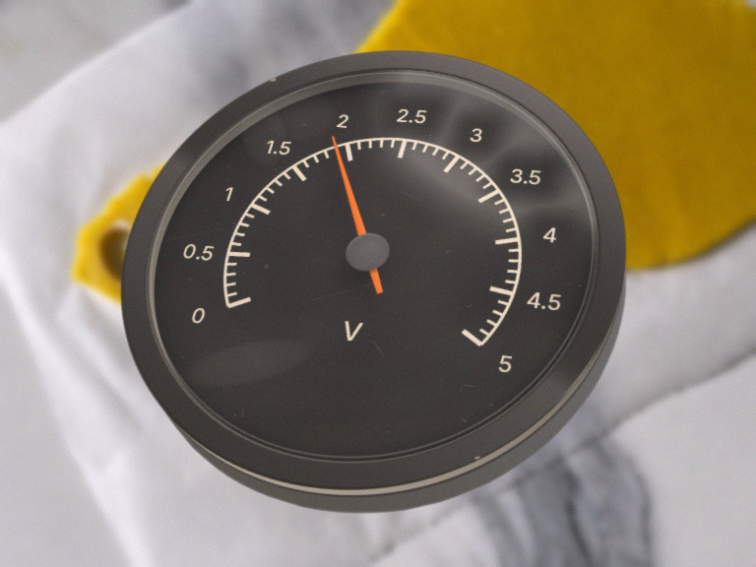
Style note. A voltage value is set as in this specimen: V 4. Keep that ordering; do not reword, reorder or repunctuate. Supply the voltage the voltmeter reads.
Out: V 1.9
